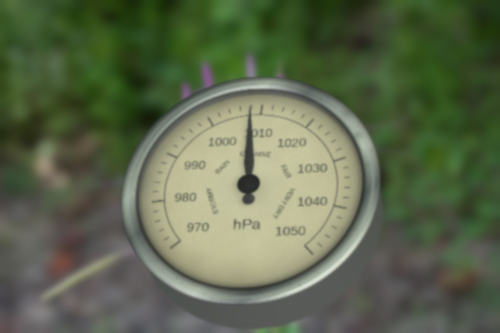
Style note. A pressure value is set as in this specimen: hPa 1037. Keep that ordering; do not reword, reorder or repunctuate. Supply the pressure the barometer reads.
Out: hPa 1008
